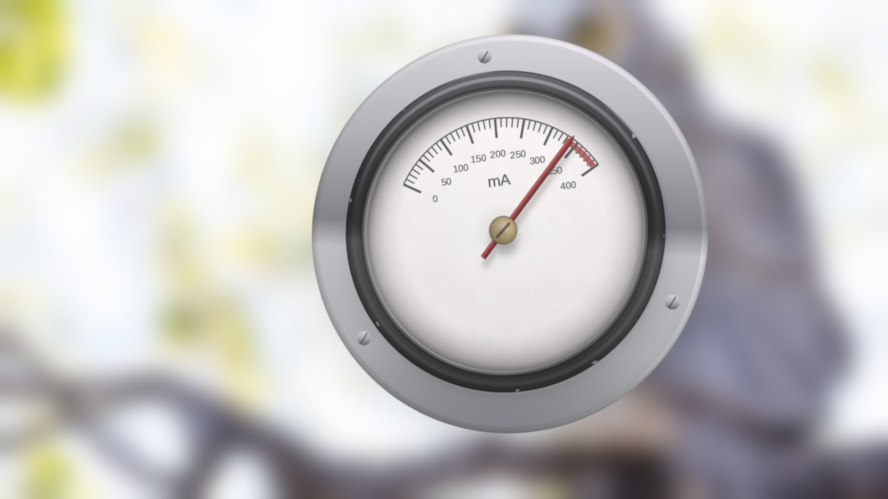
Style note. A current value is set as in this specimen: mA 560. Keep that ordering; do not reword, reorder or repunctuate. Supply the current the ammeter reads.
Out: mA 340
